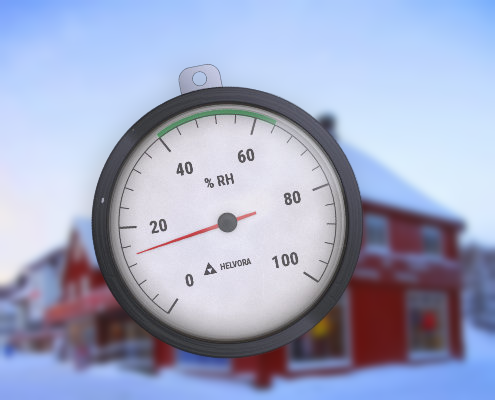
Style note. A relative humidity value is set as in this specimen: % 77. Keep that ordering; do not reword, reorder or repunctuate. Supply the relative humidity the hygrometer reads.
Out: % 14
